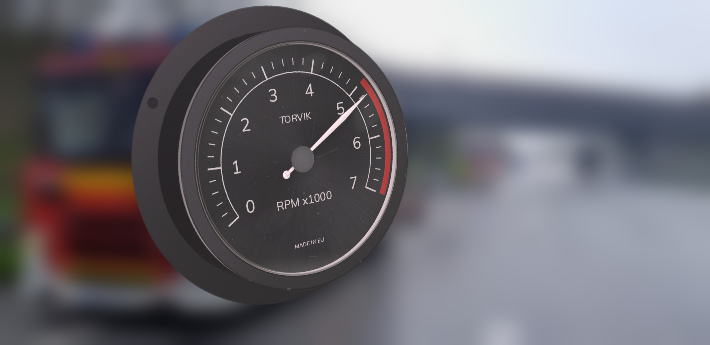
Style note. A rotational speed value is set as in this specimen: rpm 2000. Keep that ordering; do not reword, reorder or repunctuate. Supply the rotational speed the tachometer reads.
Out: rpm 5200
